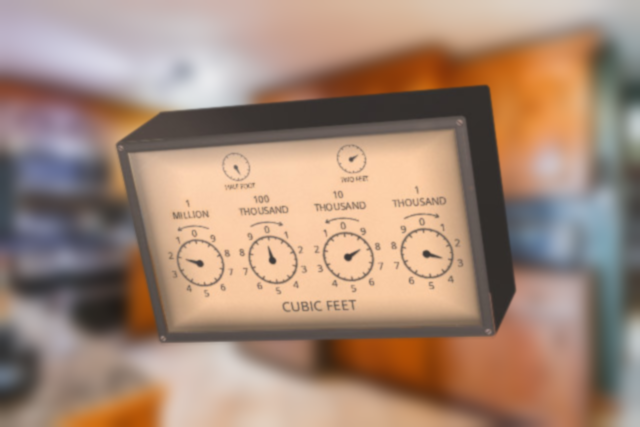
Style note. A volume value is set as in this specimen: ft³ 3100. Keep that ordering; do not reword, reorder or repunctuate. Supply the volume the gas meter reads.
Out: ft³ 198300
